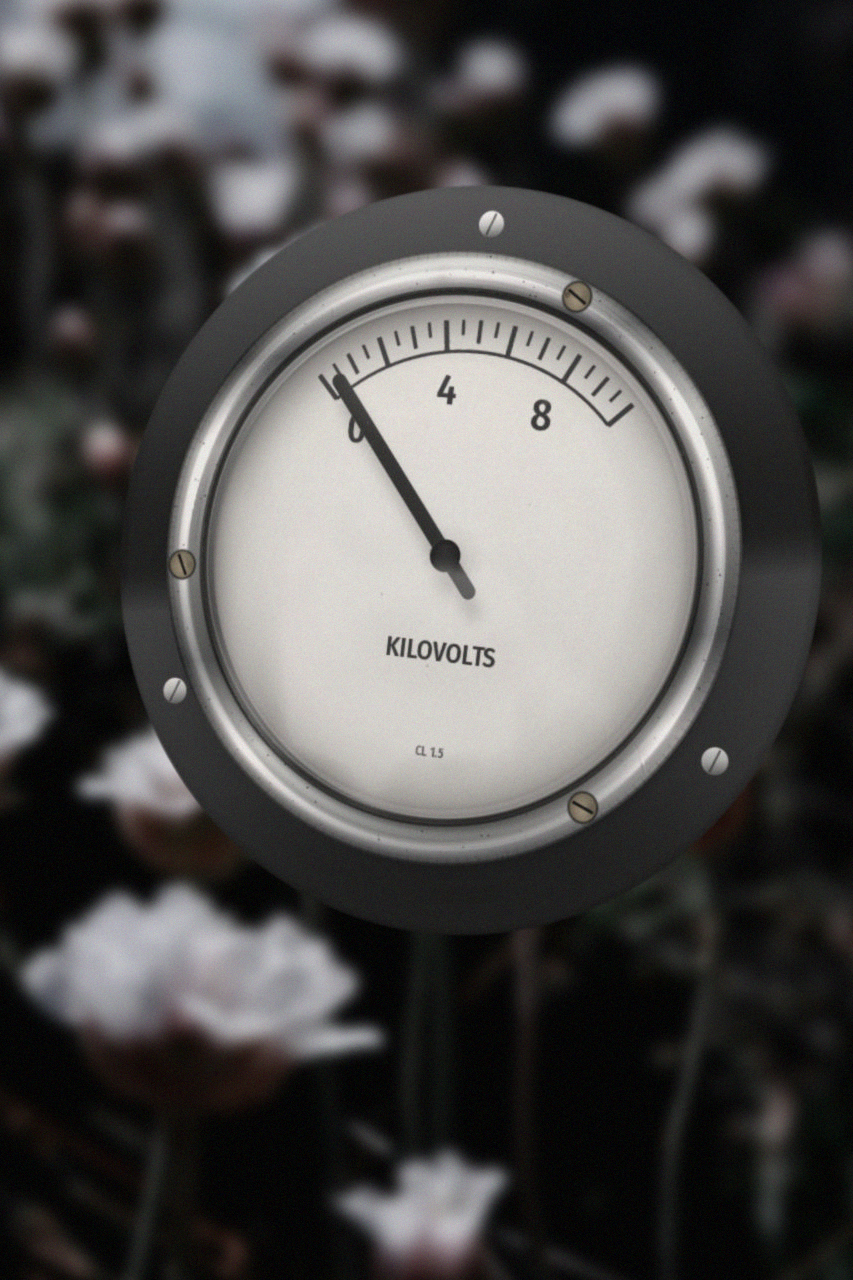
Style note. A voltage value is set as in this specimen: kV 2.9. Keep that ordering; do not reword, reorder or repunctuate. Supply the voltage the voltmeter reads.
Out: kV 0.5
